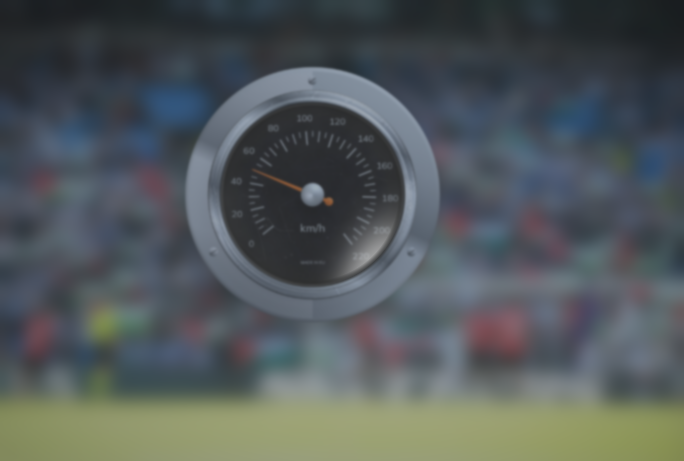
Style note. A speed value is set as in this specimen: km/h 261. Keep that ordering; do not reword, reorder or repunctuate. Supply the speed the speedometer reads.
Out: km/h 50
